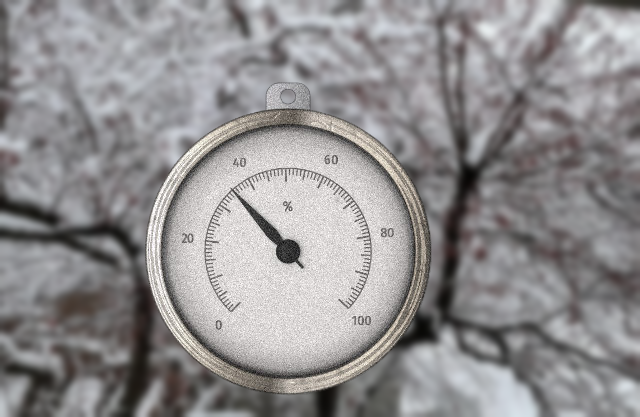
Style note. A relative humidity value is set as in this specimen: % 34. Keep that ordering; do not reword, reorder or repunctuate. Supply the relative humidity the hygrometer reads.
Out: % 35
